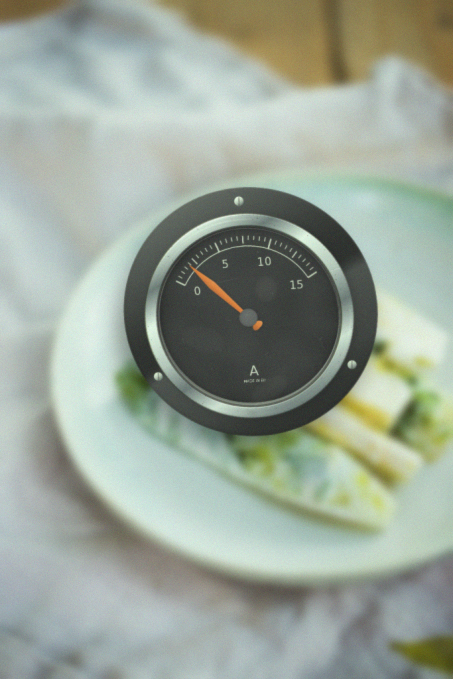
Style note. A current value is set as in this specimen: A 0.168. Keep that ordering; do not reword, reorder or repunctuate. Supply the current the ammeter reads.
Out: A 2
